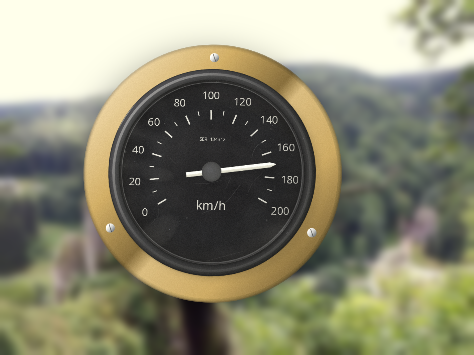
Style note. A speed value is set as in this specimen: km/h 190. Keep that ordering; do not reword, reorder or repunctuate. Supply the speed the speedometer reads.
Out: km/h 170
